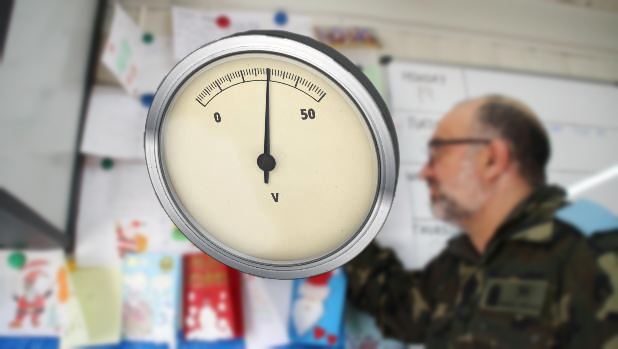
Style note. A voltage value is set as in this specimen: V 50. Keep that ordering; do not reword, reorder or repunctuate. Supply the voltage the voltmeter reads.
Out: V 30
